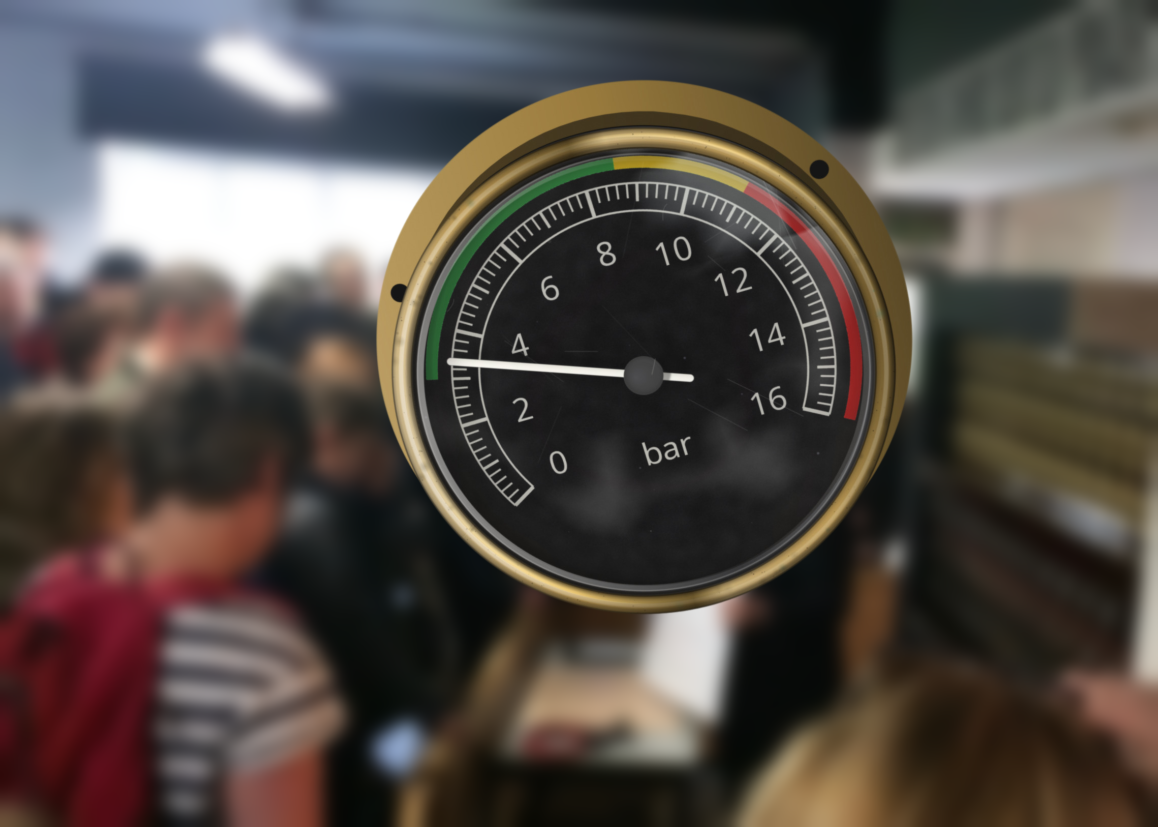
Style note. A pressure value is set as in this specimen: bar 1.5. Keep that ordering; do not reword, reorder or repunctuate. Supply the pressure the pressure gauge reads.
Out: bar 3.4
